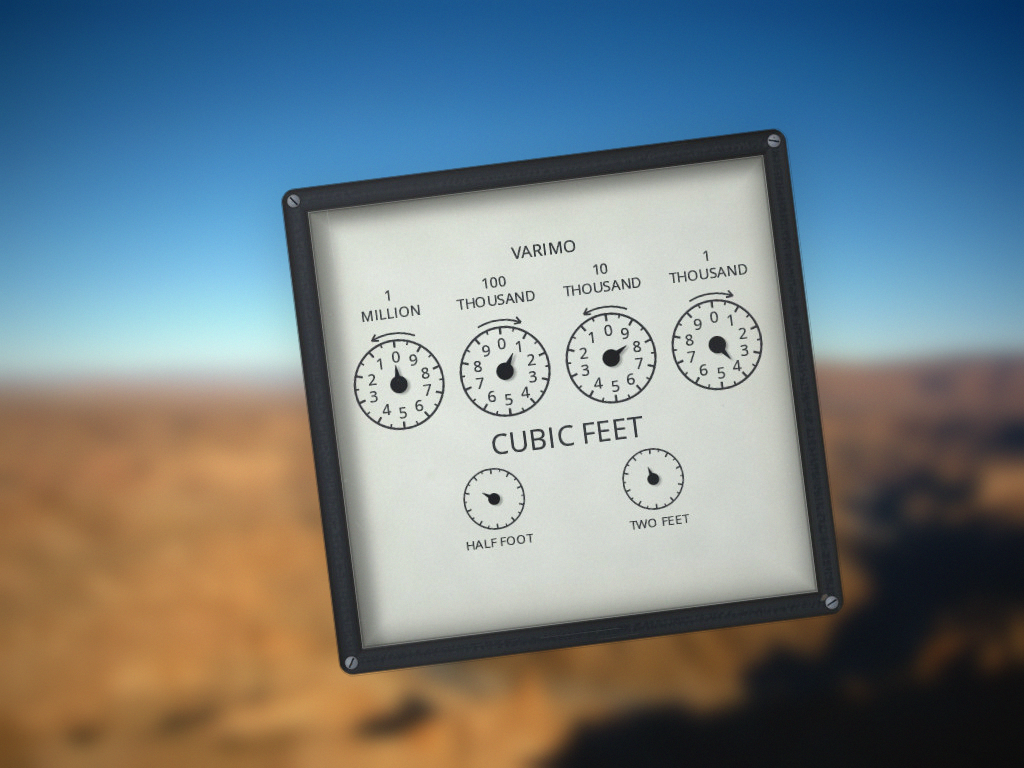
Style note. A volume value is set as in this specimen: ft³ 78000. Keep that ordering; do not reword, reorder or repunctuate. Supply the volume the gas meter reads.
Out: ft³ 8400
